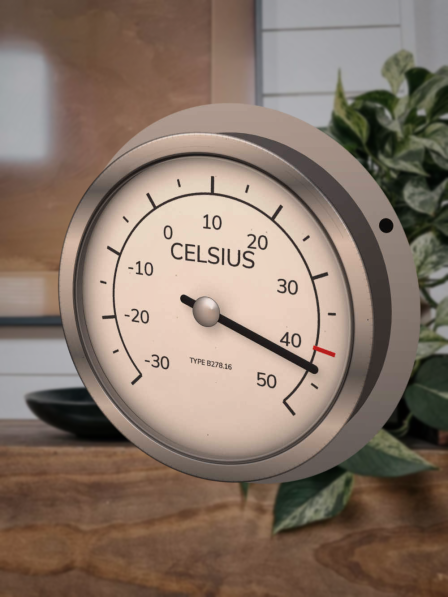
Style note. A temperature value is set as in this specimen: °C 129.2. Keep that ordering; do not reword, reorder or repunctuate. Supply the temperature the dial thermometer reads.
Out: °C 42.5
